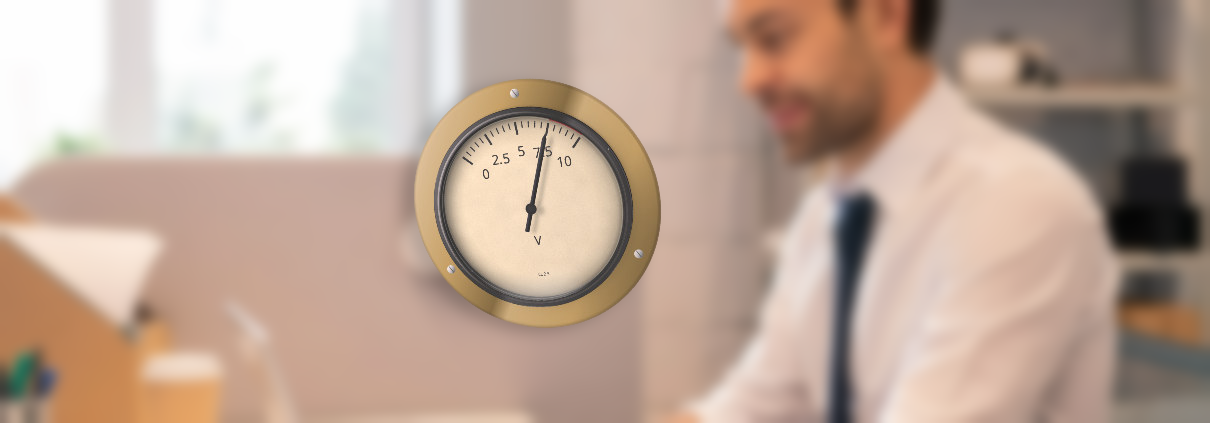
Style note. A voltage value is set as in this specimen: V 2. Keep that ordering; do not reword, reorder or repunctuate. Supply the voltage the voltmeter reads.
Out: V 7.5
